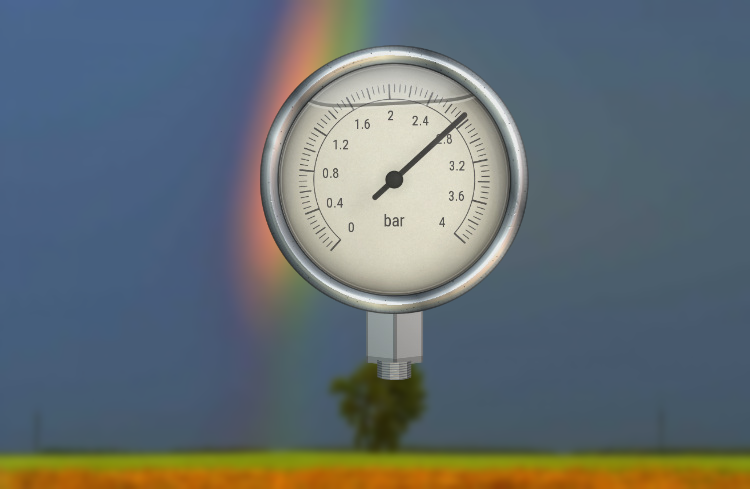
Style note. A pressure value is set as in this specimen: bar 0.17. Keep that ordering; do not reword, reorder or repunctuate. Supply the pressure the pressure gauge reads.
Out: bar 2.75
